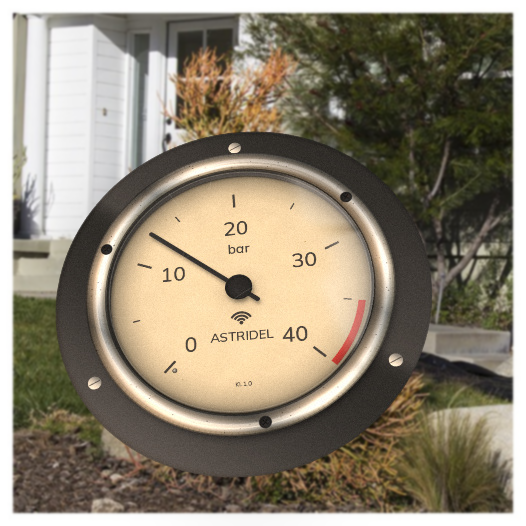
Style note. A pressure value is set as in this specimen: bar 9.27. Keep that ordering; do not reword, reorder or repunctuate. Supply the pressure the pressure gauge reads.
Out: bar 12.5
